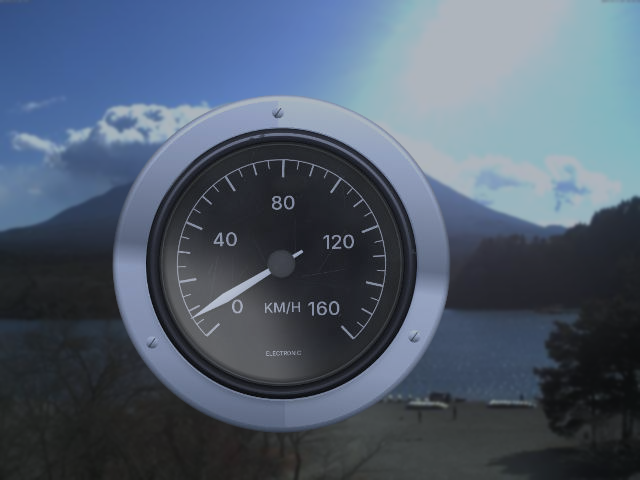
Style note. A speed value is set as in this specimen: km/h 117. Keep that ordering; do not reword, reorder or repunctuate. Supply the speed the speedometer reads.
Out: km/h 7.5
